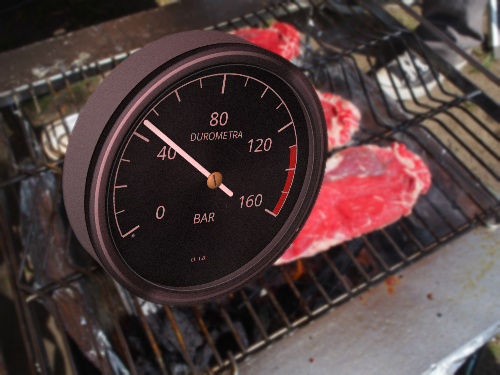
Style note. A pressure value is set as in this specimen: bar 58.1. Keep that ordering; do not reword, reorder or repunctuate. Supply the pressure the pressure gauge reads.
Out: bar 45
